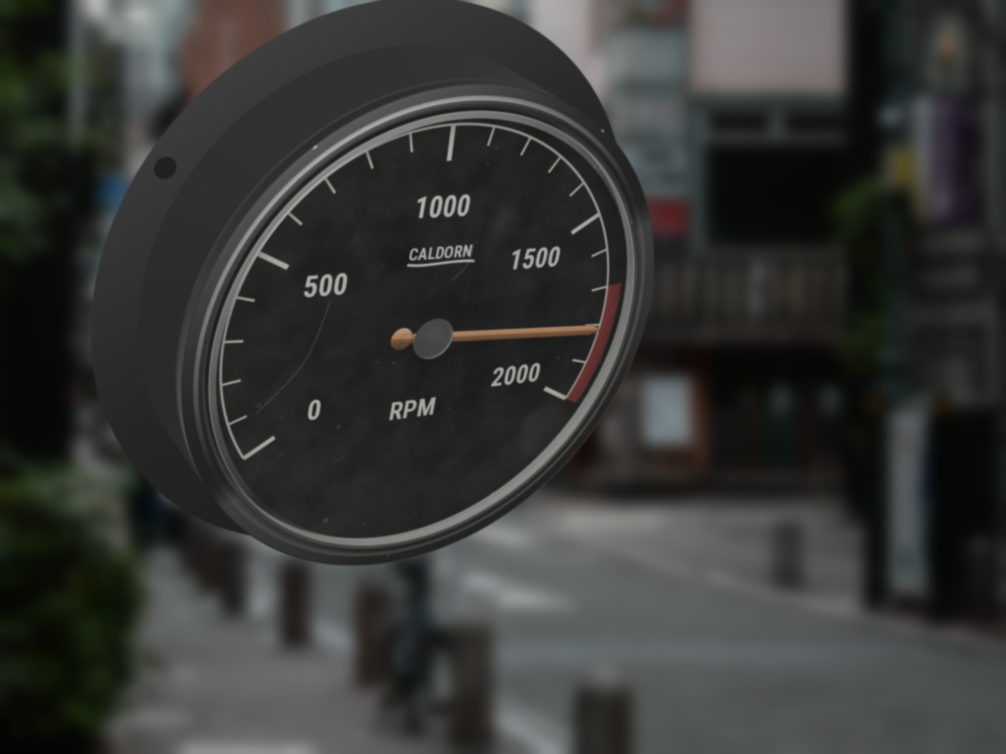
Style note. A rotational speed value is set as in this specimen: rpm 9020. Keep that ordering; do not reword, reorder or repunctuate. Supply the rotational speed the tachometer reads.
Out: rpm 1800
